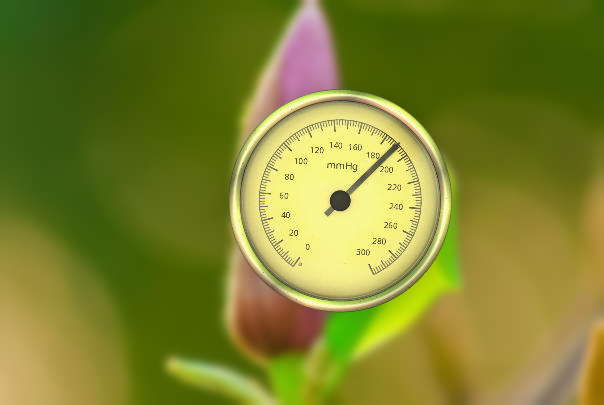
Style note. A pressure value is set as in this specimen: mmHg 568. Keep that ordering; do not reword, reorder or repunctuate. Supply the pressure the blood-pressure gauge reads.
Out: mmHg 190
